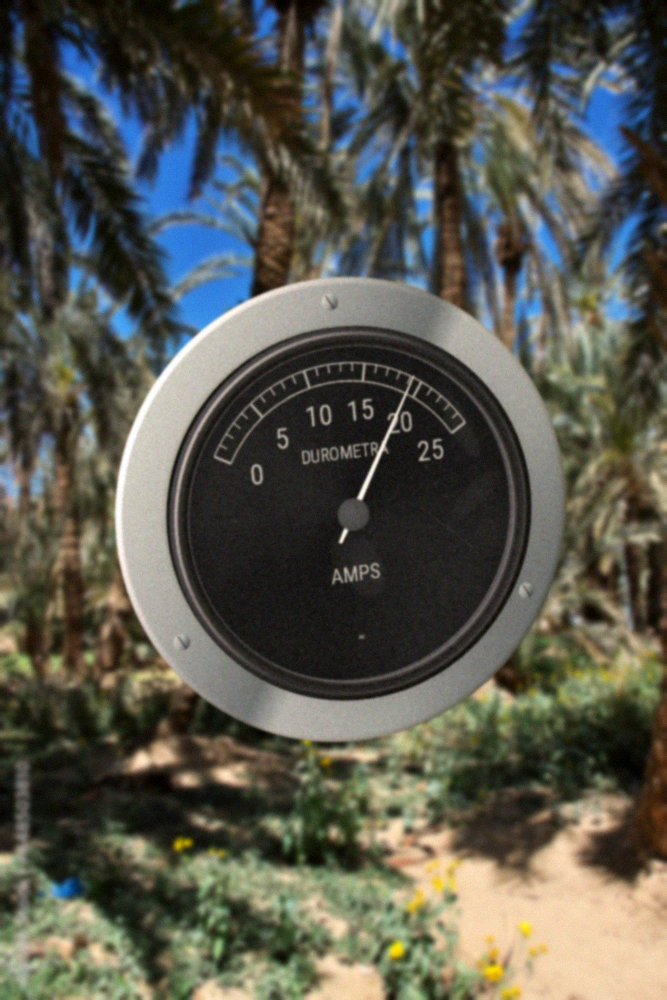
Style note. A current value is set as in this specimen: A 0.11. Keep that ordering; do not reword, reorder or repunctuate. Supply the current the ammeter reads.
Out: A 19
